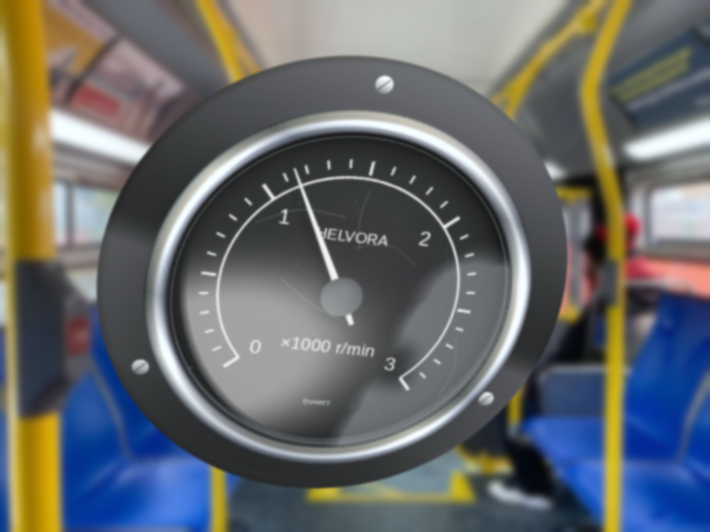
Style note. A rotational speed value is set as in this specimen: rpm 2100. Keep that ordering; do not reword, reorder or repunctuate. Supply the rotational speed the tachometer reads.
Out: rpm 1150
